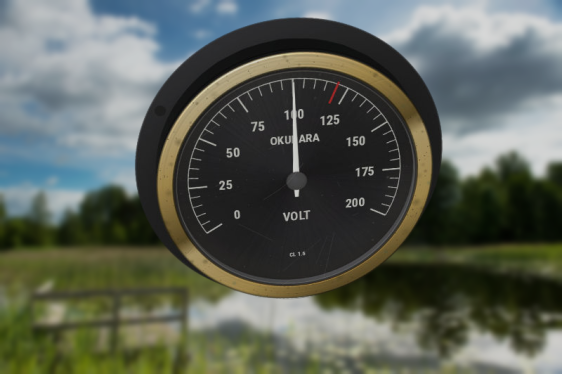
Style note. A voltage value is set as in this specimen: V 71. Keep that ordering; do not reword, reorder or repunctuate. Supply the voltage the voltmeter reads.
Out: V 100
